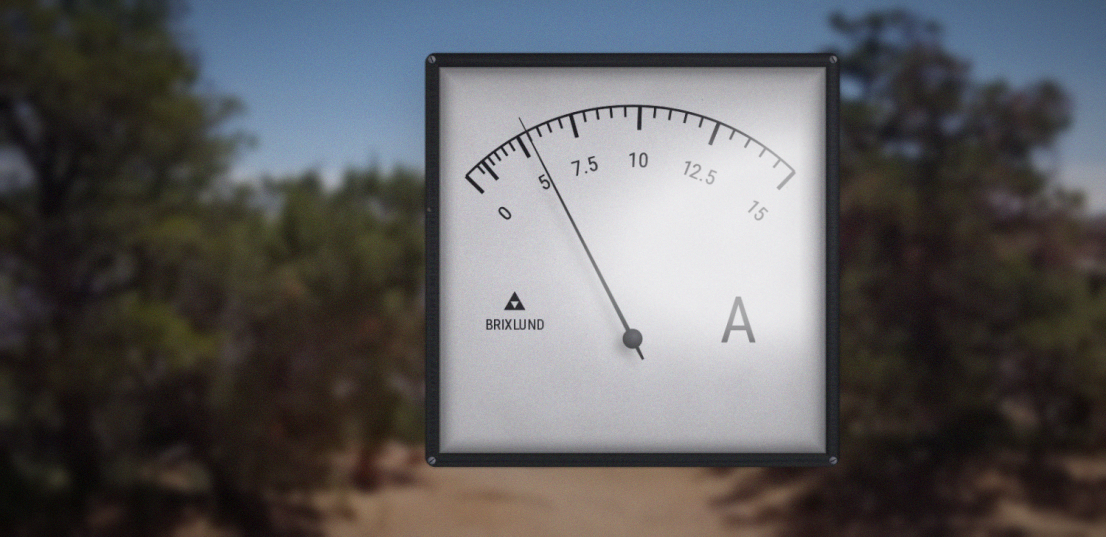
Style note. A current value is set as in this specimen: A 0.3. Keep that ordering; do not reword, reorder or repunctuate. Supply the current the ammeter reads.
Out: A 5.5
